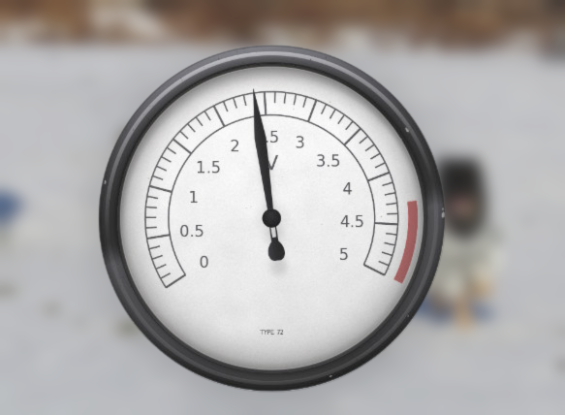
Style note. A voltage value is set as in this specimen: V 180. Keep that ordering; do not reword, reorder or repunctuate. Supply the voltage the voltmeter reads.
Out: V 2.4
